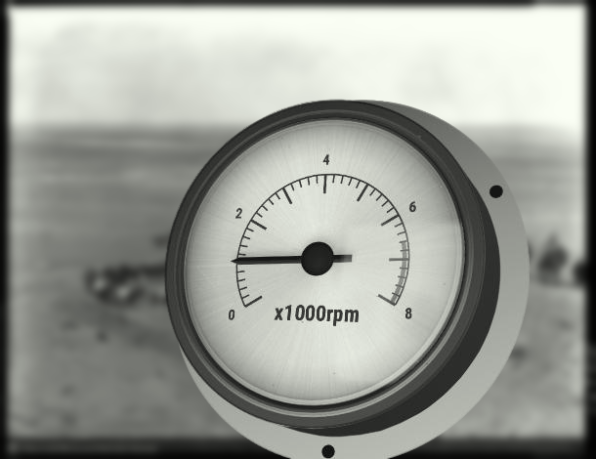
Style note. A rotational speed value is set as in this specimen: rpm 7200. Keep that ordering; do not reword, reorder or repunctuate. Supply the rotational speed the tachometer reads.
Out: rpm 1000
